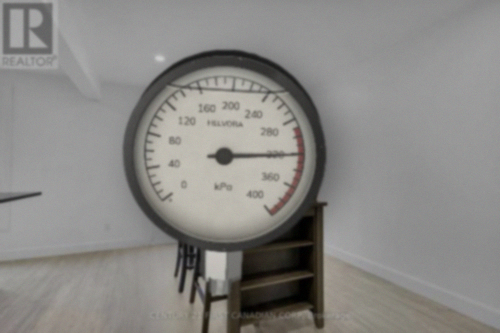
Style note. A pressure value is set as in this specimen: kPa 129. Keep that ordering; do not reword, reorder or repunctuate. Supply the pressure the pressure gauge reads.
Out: kPa 320
